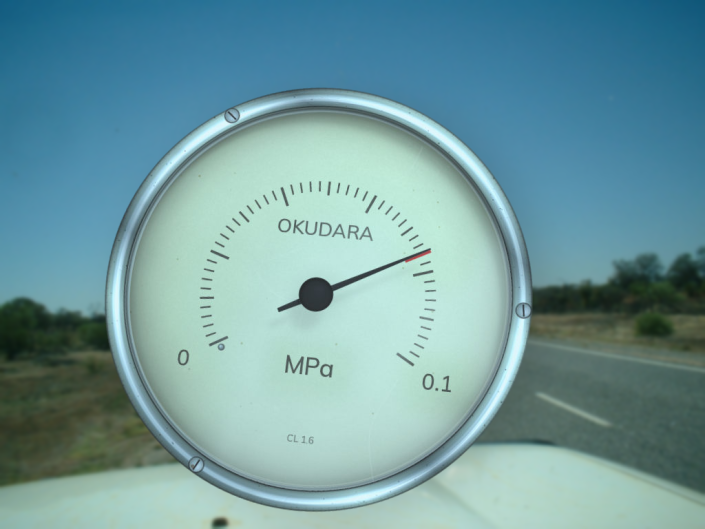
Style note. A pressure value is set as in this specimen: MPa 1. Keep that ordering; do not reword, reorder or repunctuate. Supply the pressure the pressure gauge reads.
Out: MPa 0.076
